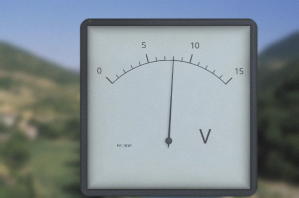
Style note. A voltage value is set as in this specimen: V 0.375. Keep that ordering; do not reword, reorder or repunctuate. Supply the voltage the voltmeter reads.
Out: V 8
